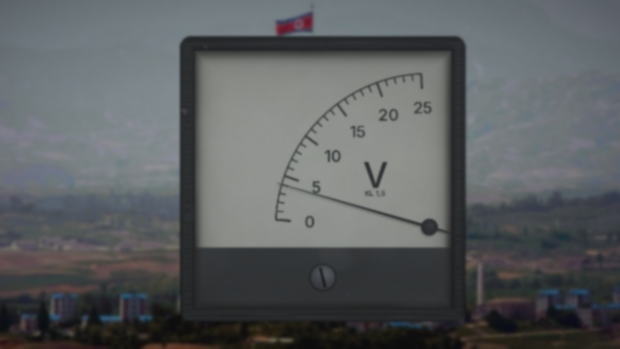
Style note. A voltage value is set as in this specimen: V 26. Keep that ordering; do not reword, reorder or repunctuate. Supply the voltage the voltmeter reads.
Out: V 4
